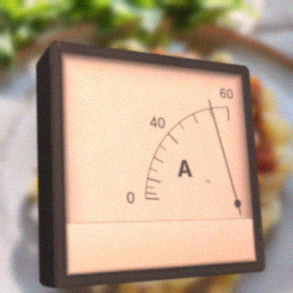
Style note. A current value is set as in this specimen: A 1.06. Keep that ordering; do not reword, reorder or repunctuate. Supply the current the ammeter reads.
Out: A 55
